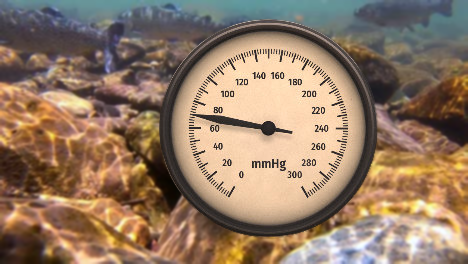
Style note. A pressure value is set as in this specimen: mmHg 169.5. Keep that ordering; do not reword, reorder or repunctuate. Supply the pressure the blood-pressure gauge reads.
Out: mmHg 70
